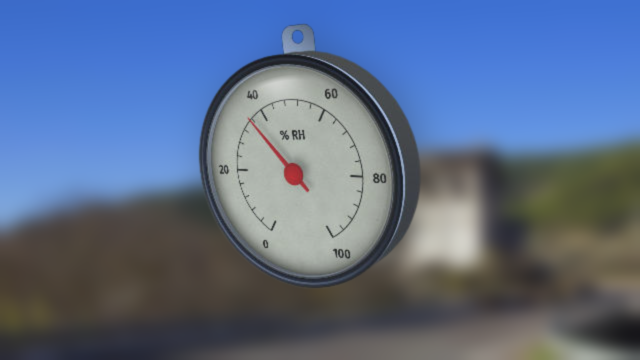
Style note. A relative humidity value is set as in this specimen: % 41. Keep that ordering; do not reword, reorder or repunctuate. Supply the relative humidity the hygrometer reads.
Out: % 36
